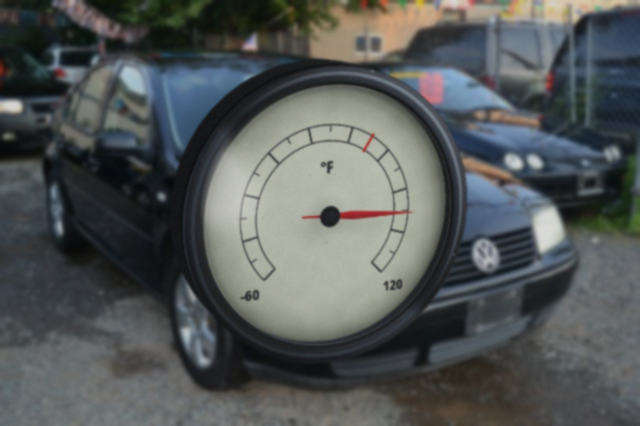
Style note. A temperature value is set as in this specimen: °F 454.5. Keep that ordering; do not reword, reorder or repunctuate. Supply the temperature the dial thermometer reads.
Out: °F 90
